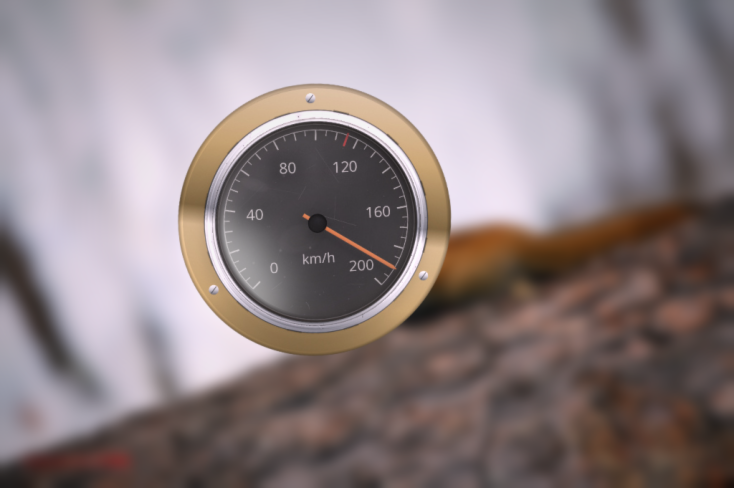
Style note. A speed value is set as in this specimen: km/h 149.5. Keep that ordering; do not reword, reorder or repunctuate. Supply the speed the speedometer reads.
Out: km/h 190
